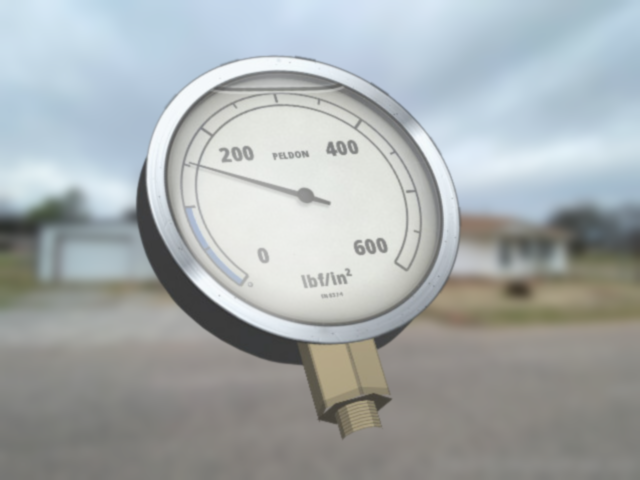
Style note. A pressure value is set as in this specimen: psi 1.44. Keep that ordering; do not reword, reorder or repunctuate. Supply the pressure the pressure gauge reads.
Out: psi 150
